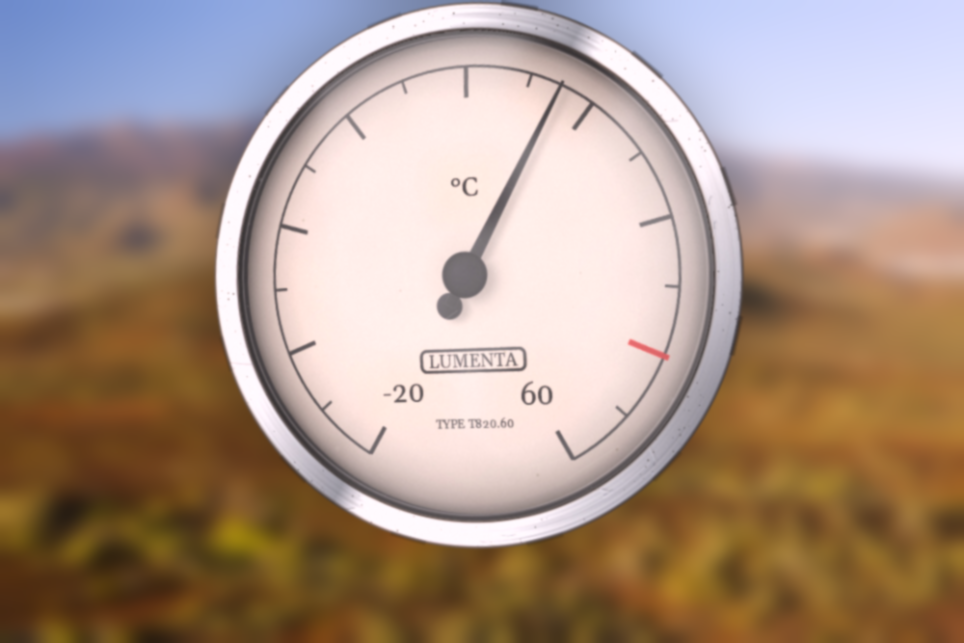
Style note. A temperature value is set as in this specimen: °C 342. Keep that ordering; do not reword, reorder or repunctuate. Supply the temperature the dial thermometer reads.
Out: °C 27.5
